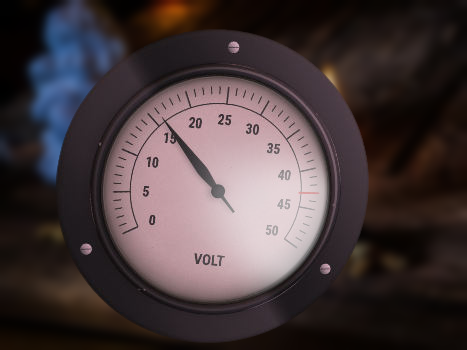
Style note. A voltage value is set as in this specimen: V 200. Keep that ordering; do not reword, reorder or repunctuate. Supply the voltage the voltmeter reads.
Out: V 16
